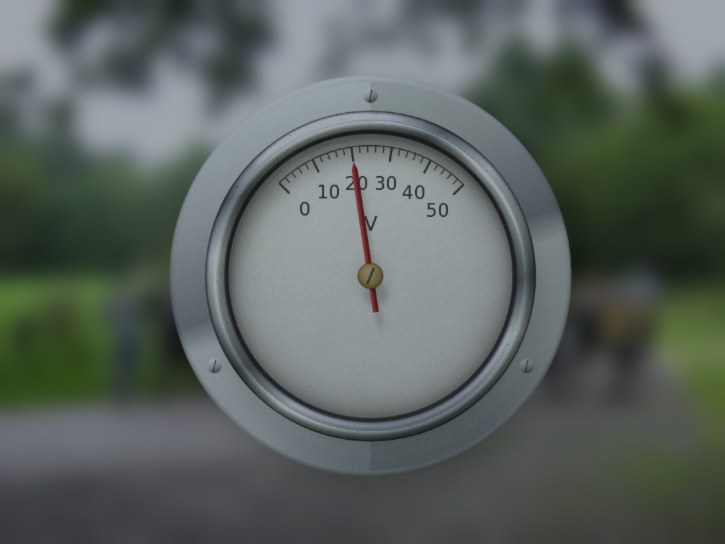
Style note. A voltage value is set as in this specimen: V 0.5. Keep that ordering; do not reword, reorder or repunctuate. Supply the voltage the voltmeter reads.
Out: V 20
